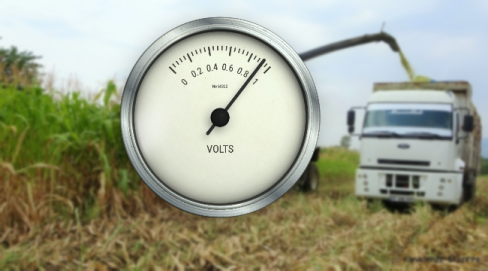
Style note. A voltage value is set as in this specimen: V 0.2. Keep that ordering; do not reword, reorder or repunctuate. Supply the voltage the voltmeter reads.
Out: V 0.92
